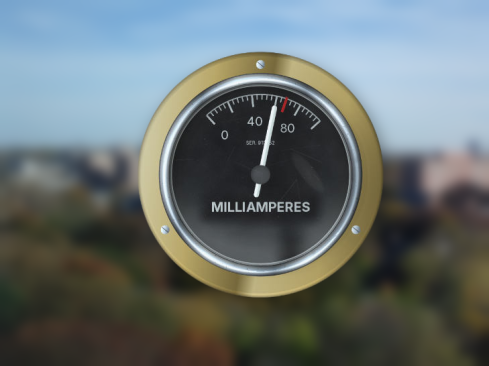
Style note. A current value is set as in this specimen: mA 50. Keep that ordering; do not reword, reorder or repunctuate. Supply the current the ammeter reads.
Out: mA 60
